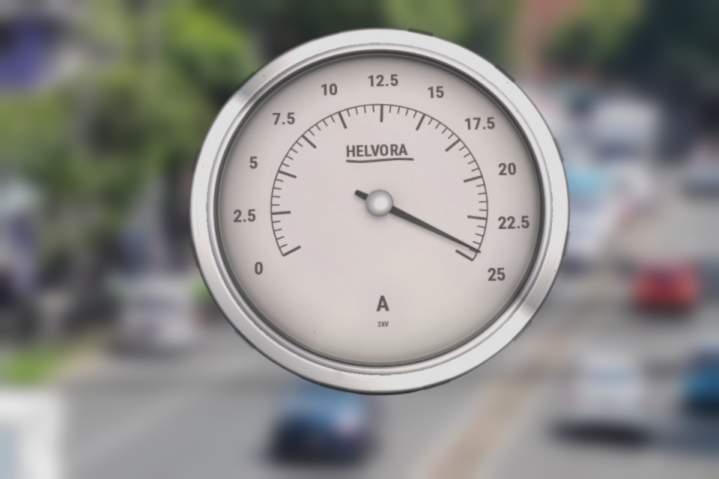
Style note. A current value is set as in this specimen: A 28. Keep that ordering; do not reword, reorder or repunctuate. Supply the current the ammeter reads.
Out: A 24.5
